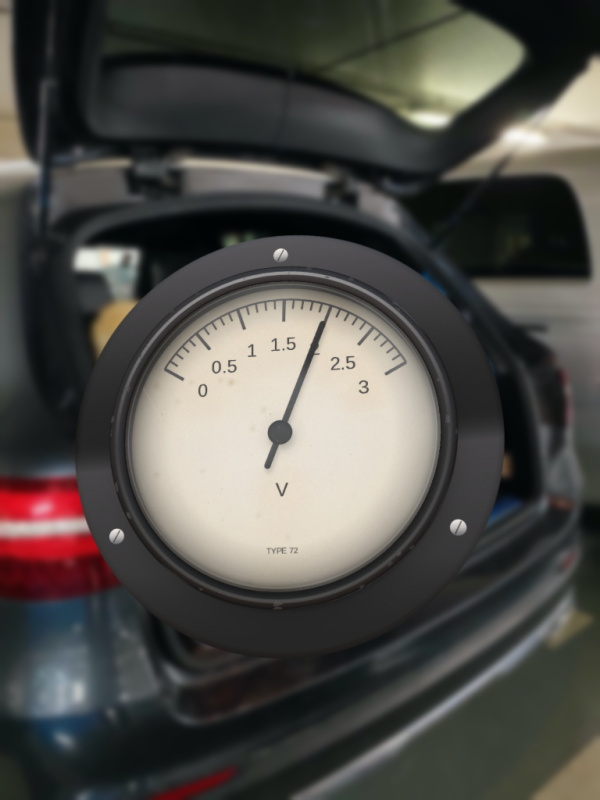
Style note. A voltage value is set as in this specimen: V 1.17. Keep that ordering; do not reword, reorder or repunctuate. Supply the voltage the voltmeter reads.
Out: V 2
